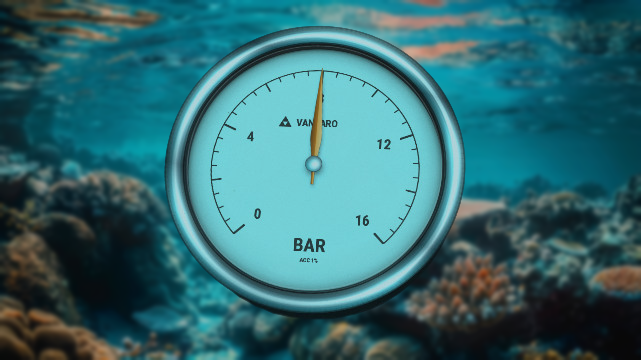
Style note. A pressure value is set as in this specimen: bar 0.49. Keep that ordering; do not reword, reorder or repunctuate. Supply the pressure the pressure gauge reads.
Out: bar 8
